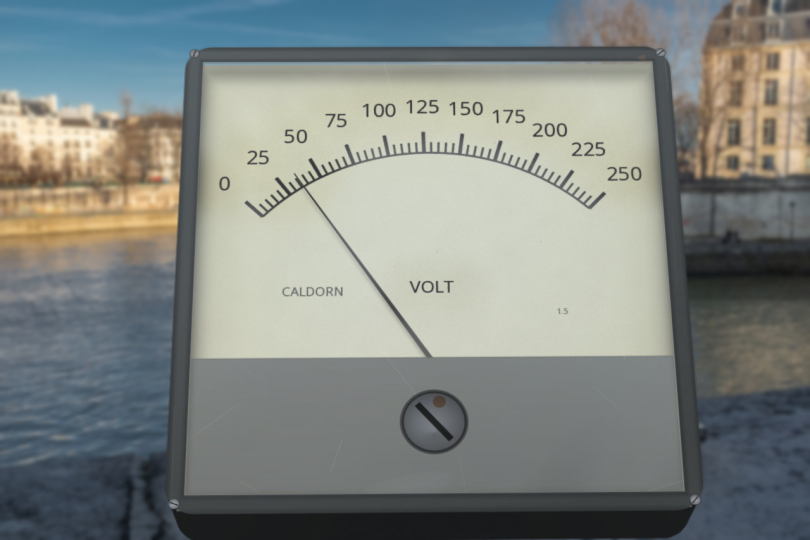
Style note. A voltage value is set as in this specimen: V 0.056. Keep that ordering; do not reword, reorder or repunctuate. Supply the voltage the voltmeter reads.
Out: V 35
